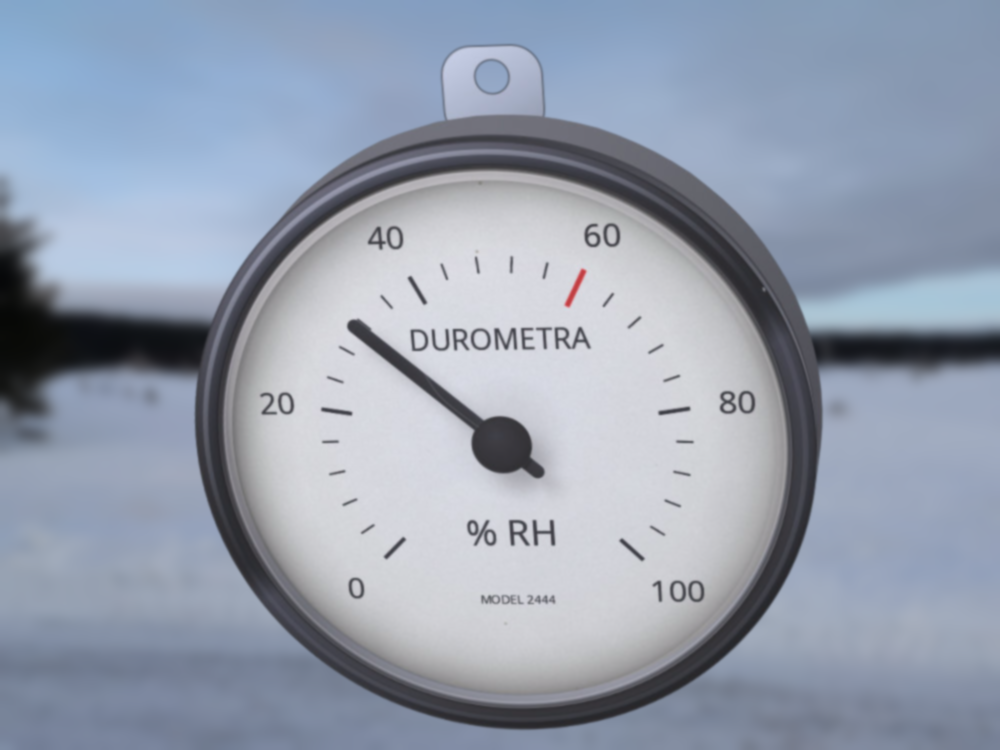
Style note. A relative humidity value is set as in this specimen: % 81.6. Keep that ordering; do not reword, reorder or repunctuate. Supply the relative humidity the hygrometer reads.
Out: % 32
